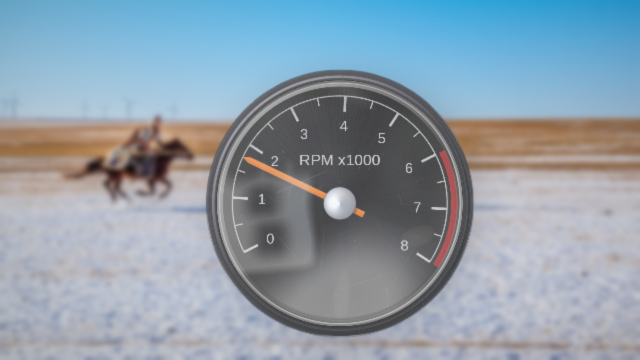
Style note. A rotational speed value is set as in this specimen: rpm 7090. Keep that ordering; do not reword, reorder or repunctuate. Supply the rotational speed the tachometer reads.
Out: rpm 1750
